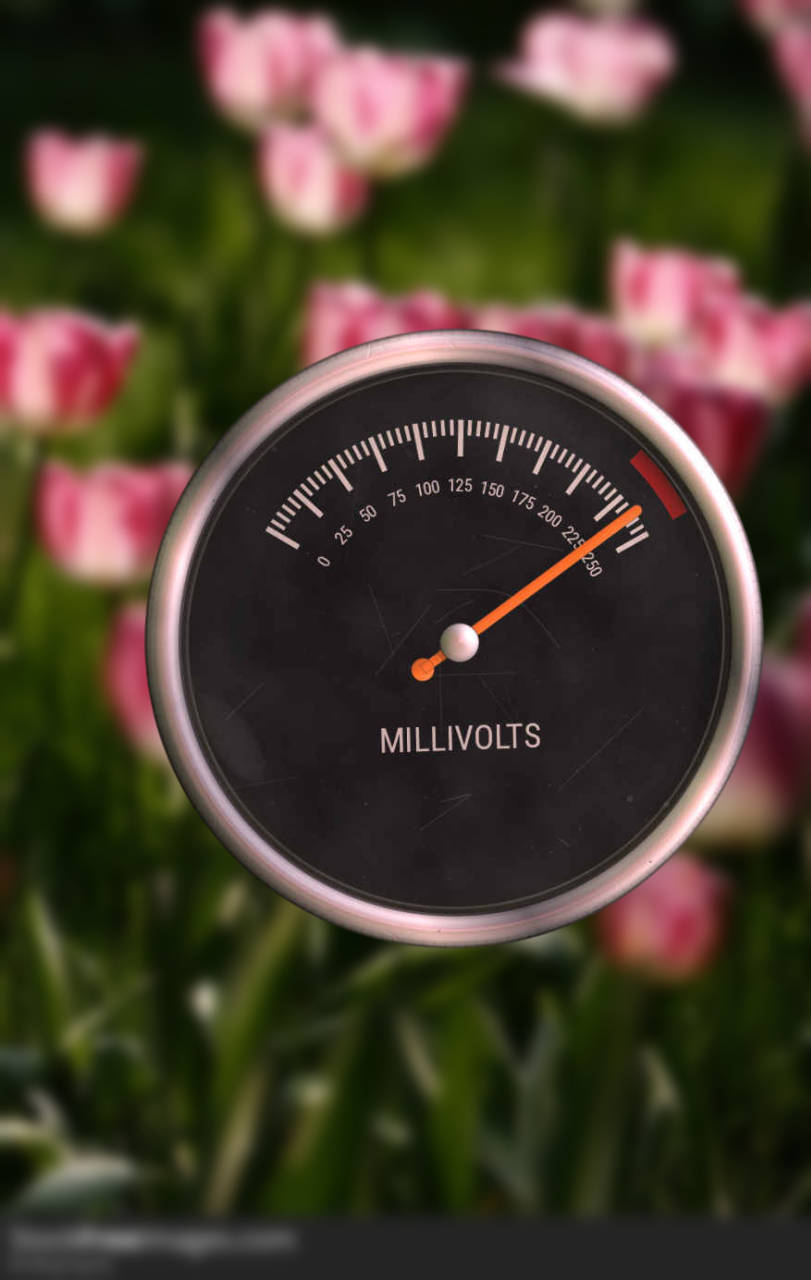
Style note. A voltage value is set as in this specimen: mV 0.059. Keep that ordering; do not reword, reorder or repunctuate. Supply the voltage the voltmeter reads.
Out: mV 235
